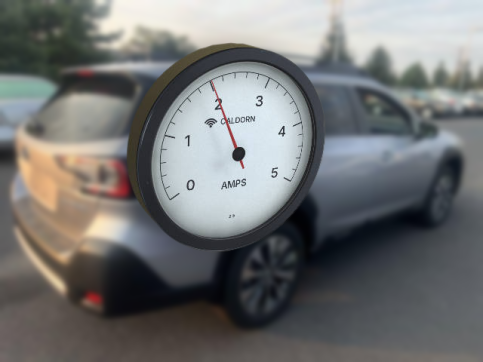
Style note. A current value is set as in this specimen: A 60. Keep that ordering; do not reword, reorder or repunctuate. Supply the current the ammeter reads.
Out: A 2
